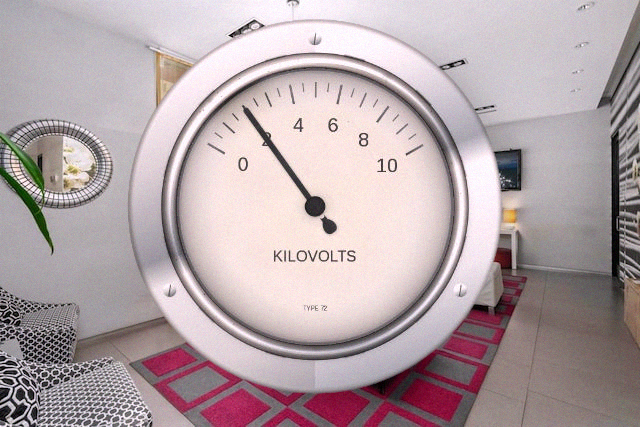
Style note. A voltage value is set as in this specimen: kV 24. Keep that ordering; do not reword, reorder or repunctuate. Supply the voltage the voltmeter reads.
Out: kV 2
